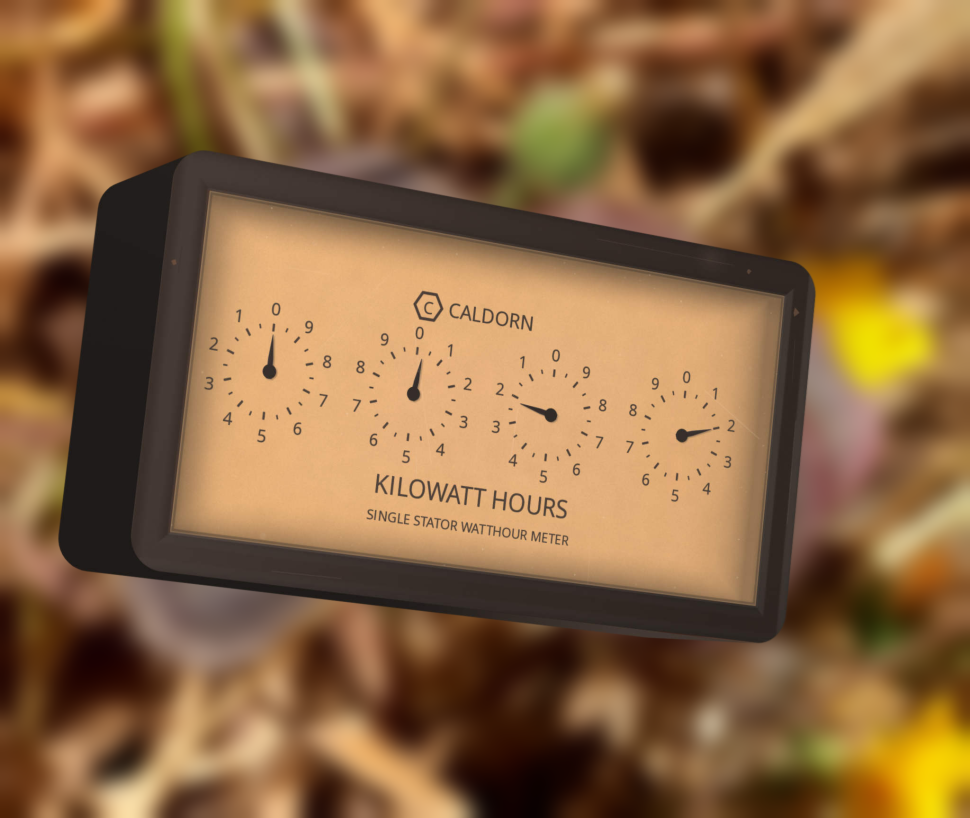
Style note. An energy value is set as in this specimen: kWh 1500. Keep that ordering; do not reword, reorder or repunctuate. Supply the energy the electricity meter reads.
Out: kWh 22
